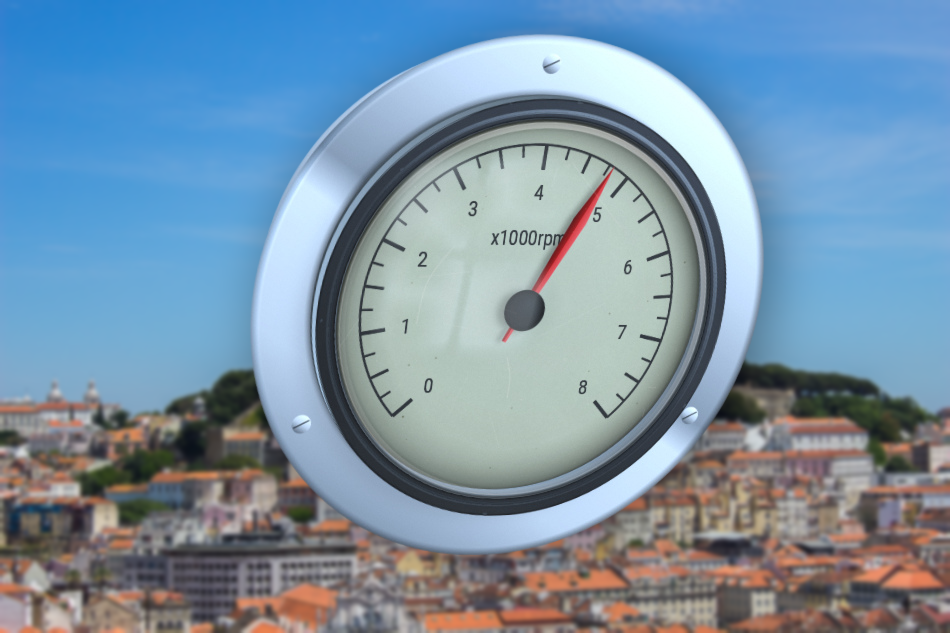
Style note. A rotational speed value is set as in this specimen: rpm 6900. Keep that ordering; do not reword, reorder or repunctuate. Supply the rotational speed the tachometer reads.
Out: rpm 4750
